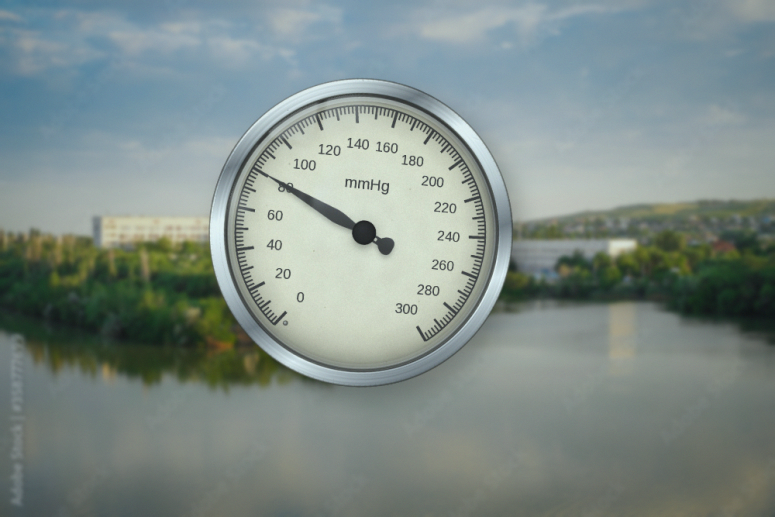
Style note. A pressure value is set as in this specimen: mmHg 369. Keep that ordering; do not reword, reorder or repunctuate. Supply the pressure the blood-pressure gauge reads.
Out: mmHg 80
